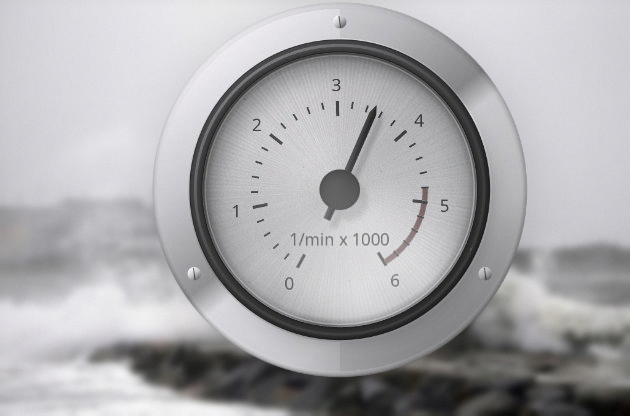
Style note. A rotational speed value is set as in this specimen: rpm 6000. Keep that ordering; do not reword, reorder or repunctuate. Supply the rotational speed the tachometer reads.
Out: rpm 3500
